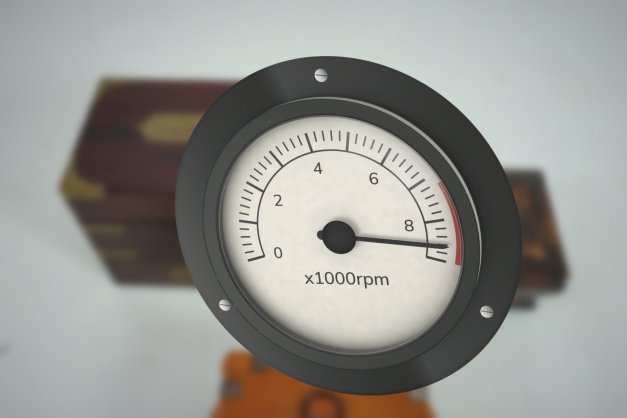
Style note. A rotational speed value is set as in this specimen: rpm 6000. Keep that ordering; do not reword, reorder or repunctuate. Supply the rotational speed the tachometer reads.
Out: rpm 8600
